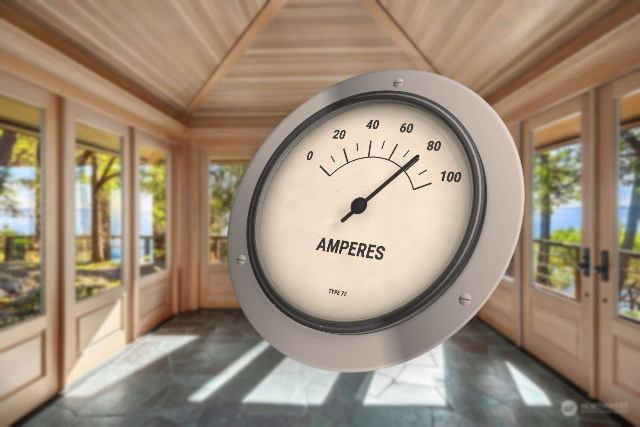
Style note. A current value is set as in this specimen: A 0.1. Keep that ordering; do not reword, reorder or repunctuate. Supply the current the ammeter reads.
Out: A 80
